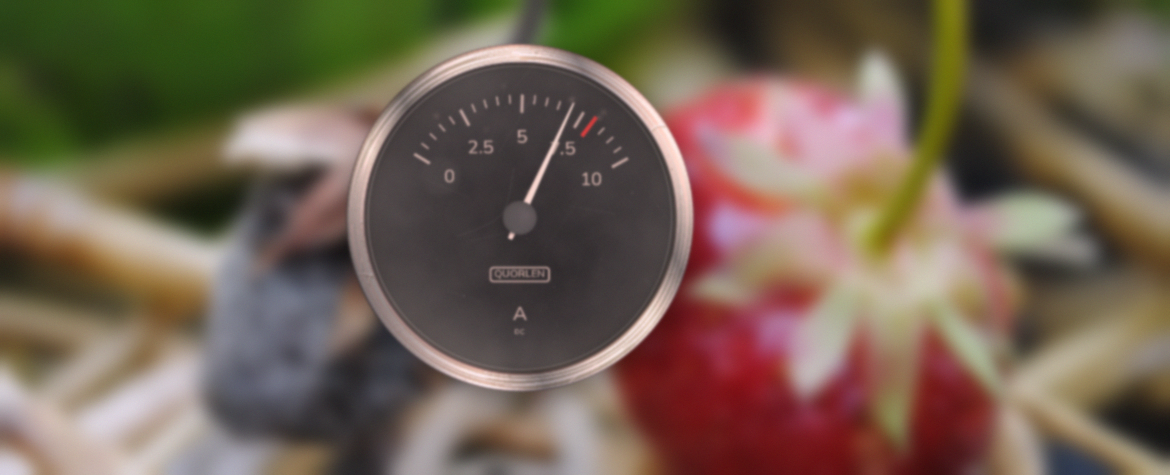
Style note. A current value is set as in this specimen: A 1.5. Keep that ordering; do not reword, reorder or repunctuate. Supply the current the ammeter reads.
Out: A 7
